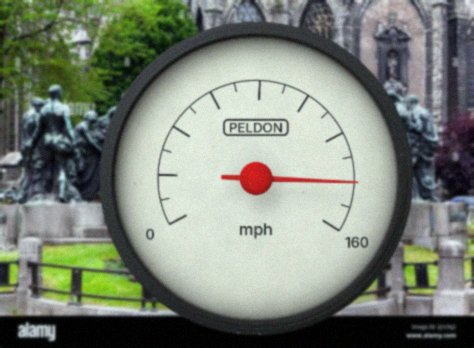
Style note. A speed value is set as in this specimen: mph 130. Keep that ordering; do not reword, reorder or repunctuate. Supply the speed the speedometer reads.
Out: mph 140
